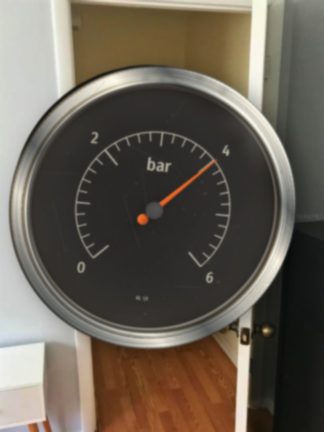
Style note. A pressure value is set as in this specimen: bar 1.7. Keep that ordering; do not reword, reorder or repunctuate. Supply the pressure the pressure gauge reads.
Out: bar 4
